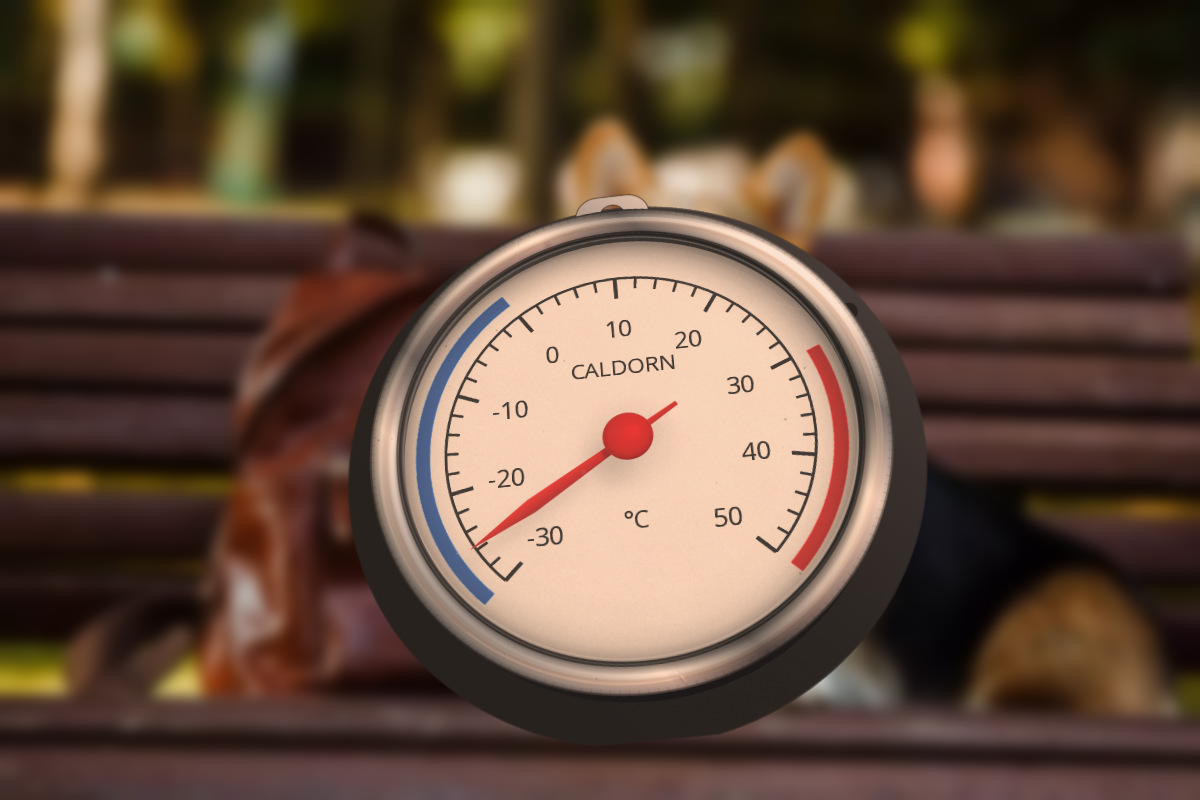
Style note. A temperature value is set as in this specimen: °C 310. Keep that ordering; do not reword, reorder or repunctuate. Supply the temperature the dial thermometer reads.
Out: °C -26
